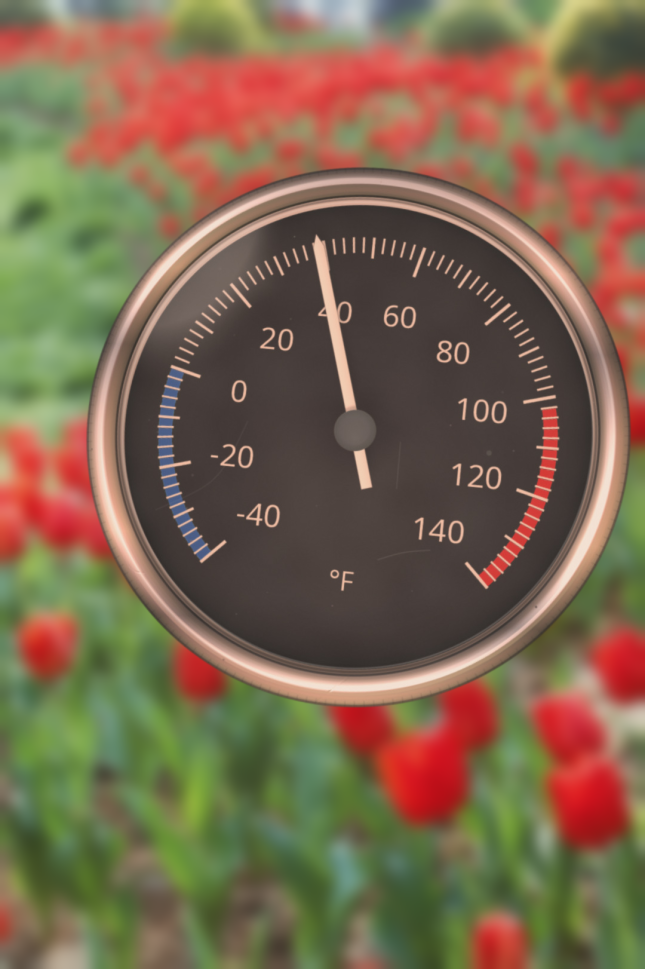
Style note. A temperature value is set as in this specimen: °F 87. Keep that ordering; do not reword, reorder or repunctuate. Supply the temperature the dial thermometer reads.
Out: °F 39
